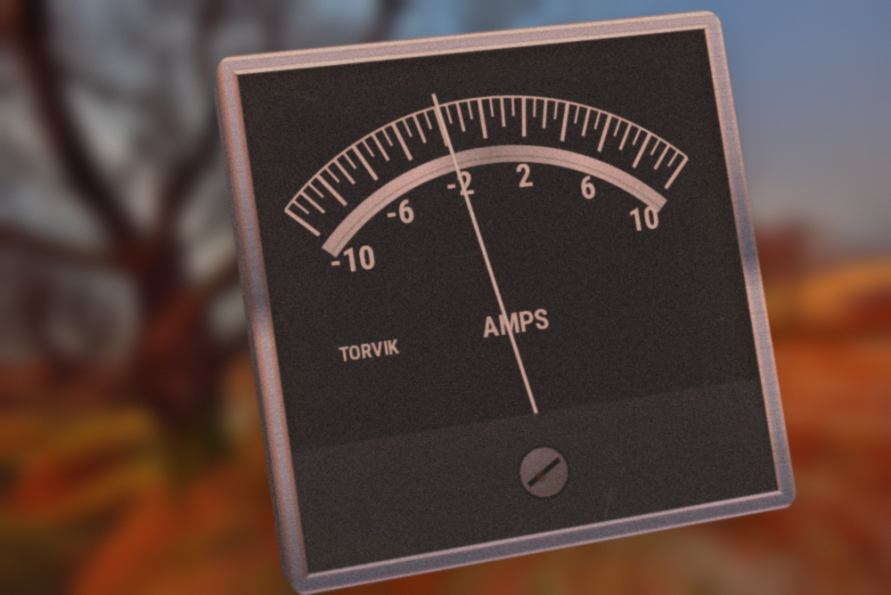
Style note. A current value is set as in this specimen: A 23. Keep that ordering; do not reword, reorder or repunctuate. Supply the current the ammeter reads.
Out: A -2
